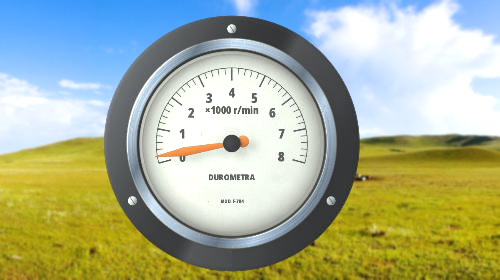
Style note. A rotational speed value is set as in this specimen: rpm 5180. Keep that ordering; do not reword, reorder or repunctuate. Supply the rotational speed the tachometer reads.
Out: rpm 200
